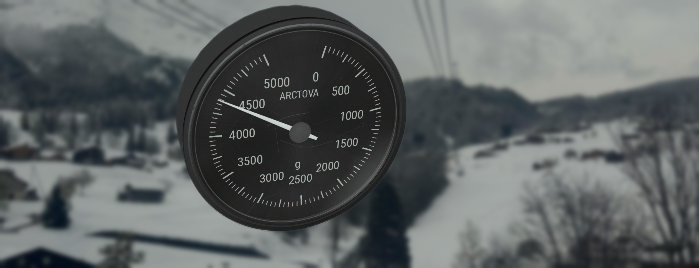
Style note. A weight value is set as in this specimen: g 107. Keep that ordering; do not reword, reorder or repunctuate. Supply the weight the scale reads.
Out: g 4400
